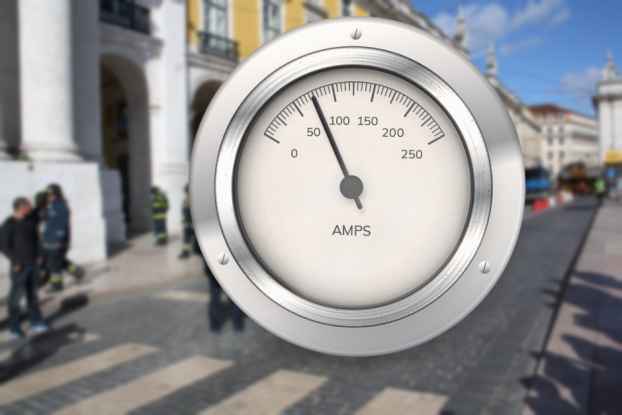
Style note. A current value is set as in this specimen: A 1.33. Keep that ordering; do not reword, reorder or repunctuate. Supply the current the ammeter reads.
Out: A 75
